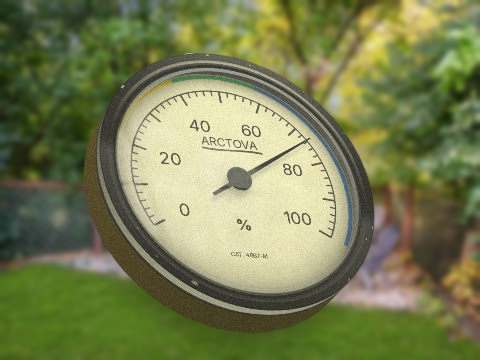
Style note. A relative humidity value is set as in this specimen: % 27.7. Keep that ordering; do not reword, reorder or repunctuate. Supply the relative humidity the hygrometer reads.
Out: % 74
